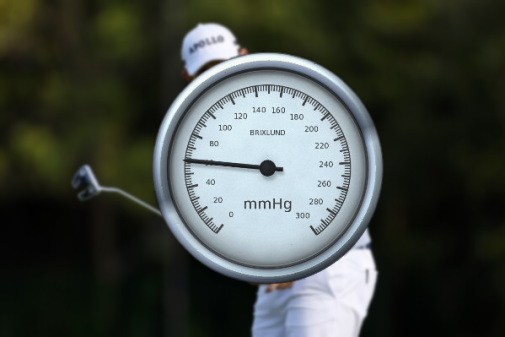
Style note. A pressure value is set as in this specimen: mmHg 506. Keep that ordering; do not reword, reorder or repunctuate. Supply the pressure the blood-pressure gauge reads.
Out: mmHg 60
